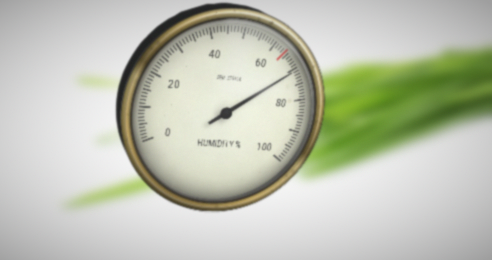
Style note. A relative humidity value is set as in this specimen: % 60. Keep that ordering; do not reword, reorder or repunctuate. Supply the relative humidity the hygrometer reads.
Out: % 70
